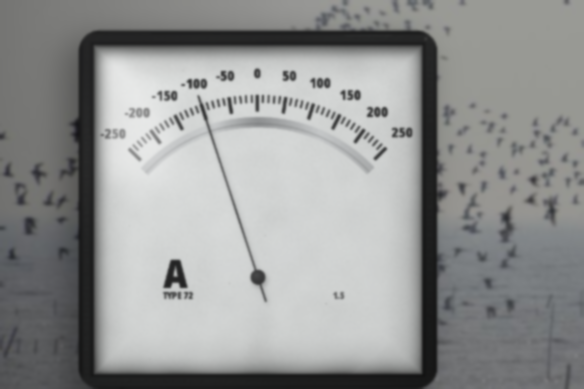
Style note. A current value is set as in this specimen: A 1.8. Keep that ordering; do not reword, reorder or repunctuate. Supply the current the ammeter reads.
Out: A -100
